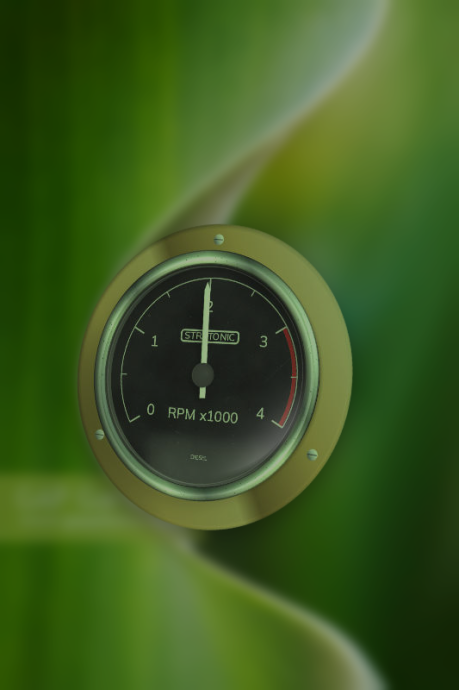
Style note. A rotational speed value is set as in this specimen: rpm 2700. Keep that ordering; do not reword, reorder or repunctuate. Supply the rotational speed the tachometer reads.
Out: rpm 2000
